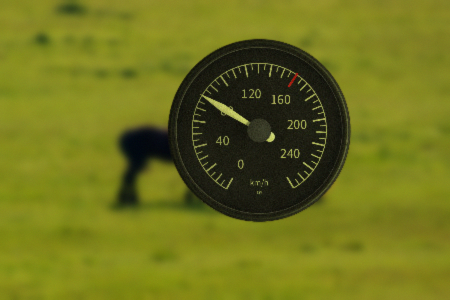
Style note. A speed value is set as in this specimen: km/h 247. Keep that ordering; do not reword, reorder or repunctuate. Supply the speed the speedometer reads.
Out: km/h 80
